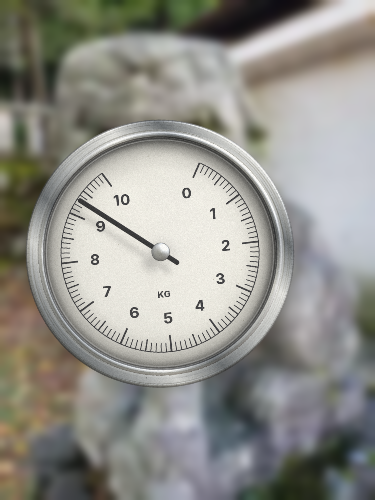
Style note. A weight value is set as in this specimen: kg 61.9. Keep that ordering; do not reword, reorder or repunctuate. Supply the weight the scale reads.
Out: kg 9.3
